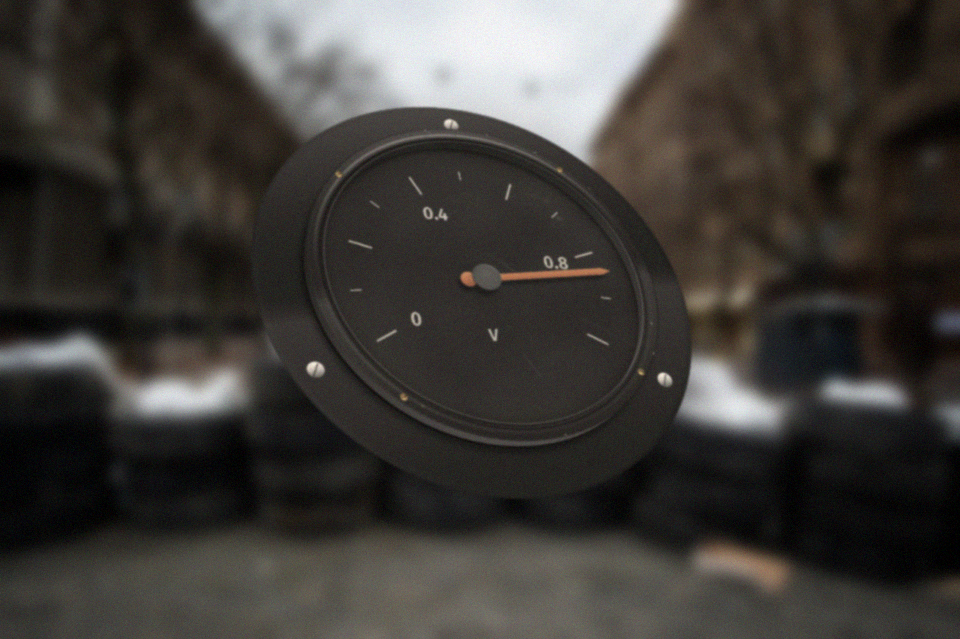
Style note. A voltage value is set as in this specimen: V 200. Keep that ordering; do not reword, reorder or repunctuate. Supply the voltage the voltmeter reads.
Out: V 0.85
